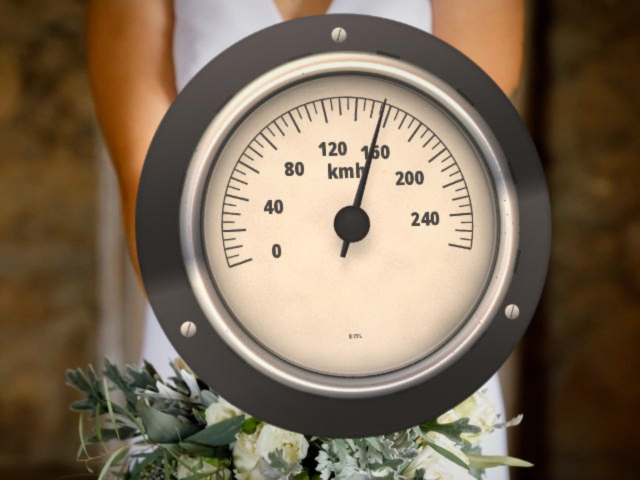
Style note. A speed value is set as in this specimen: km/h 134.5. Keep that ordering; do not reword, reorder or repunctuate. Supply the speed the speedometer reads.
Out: km/h 155
